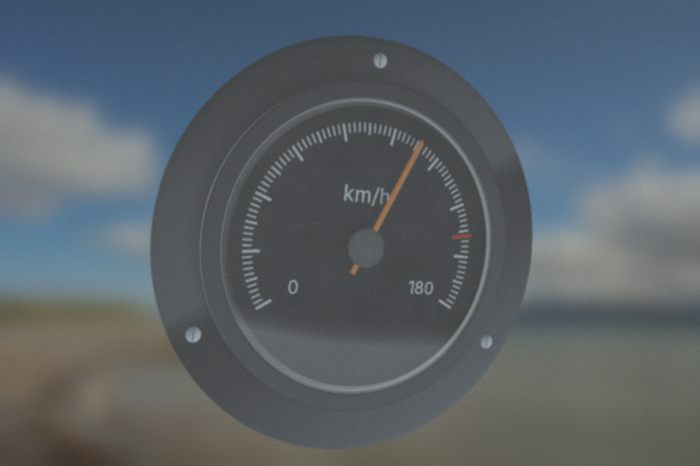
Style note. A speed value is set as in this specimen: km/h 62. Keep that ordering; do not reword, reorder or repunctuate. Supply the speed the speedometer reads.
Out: km/h 110
